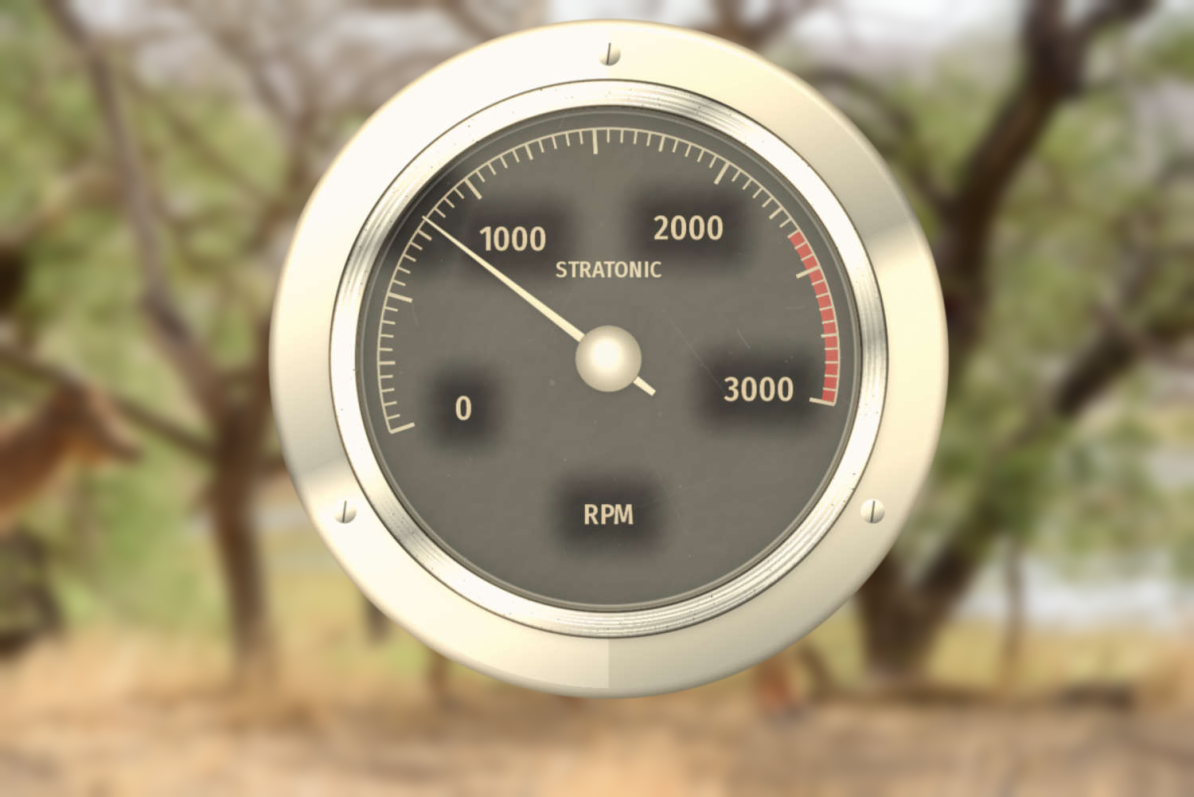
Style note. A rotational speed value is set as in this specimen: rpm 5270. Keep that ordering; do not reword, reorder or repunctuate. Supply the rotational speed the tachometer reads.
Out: rpm 800
